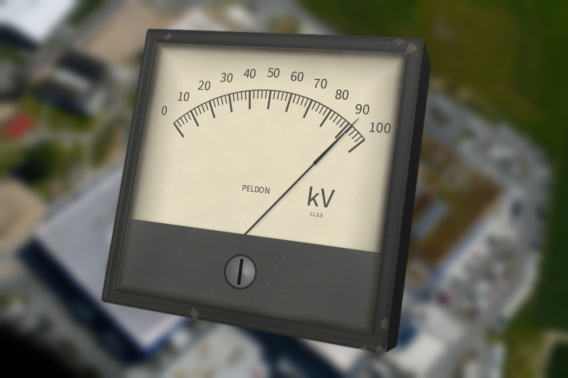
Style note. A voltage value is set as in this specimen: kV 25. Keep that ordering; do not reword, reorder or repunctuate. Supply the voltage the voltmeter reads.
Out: kV 92
